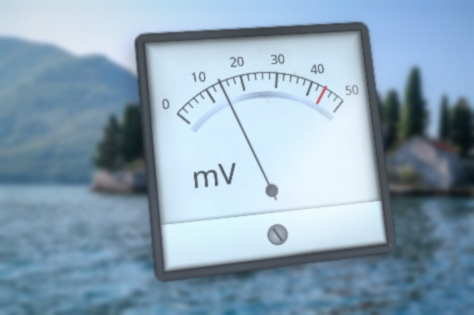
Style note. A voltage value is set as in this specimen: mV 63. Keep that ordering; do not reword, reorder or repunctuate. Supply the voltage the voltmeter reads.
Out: mV 14
